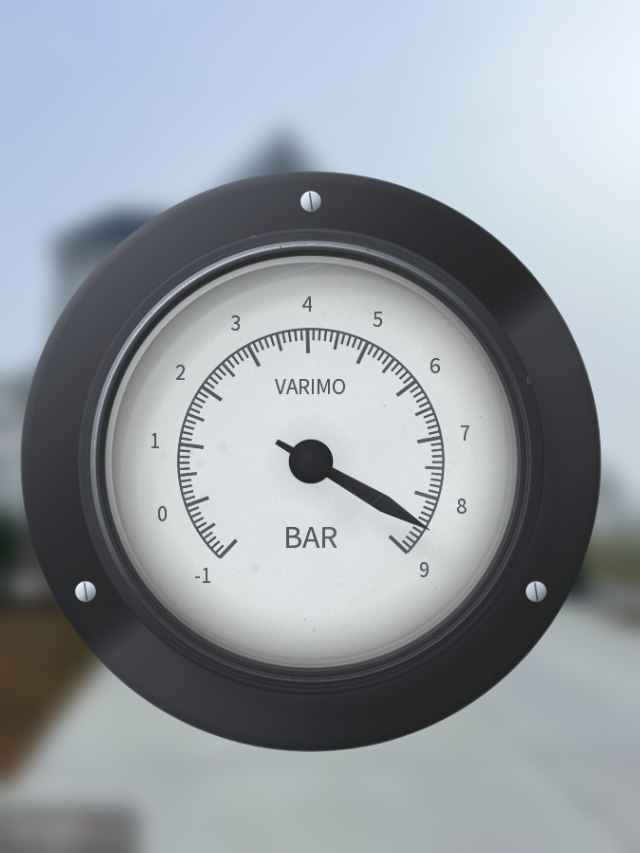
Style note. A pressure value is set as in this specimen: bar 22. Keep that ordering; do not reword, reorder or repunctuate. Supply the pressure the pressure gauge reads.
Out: bar 8.5
